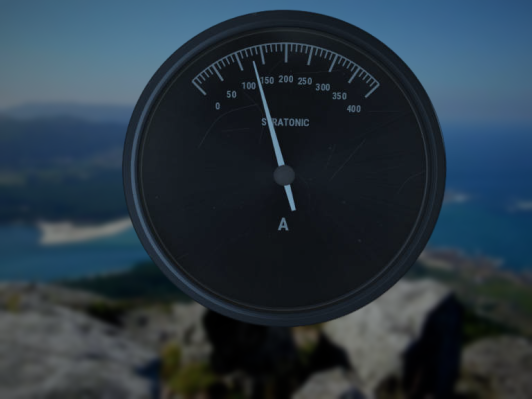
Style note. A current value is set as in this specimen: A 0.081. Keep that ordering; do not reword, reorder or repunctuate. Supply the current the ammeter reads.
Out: A 130
